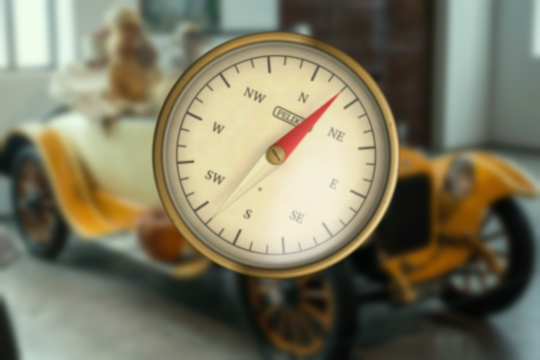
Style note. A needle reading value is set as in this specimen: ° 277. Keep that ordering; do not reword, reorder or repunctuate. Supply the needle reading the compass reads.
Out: ° 20
